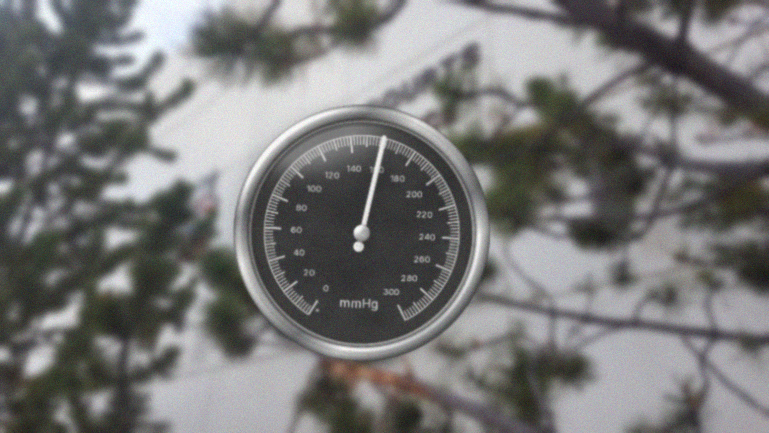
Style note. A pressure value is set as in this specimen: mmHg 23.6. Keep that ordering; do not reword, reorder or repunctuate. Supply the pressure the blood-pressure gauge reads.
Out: mmHg 160
